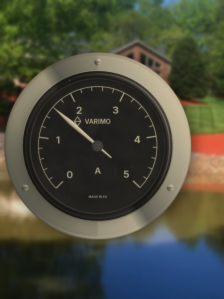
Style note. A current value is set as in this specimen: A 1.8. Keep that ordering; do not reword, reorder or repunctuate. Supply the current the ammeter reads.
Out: A 1.6
